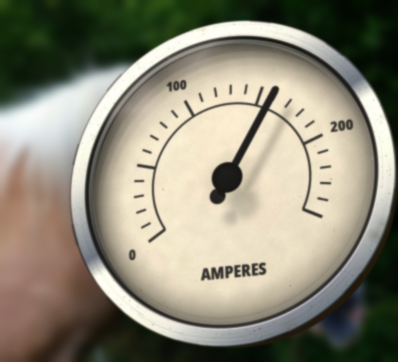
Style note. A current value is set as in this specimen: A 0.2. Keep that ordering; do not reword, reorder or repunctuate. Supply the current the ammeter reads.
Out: A 160
